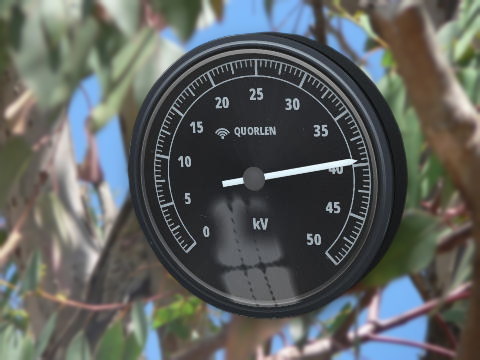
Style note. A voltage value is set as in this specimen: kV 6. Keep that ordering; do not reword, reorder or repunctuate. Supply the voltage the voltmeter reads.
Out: kV 39.5
